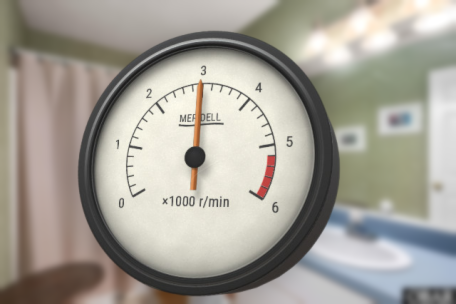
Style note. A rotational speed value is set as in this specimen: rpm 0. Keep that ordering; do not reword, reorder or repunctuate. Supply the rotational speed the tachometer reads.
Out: rpm 3000
